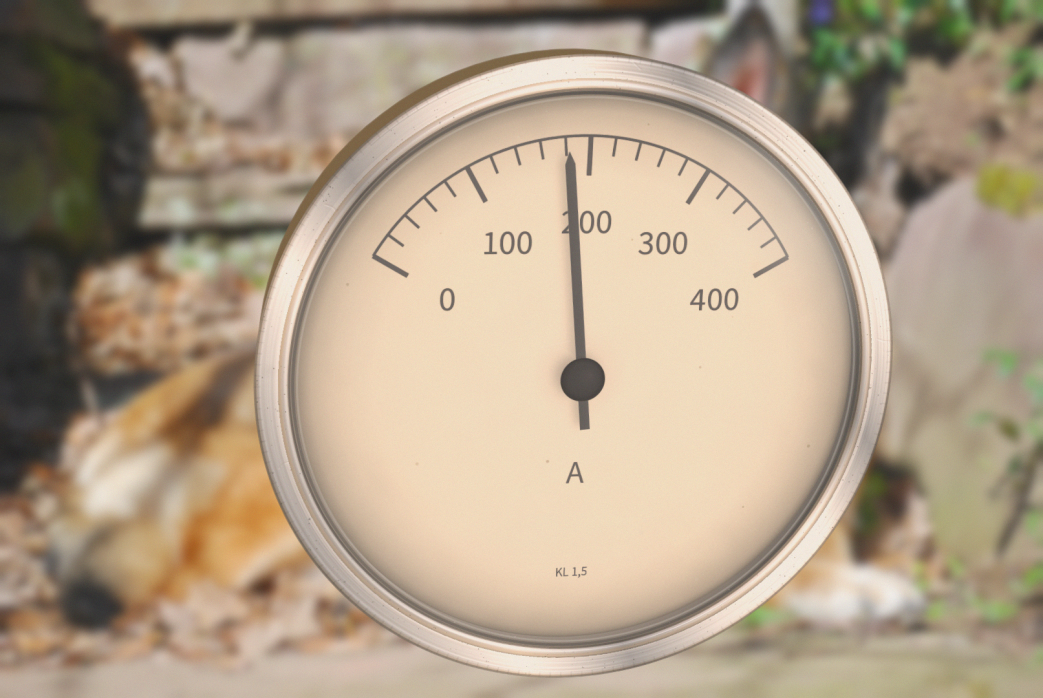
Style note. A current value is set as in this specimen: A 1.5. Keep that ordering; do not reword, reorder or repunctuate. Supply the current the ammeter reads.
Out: A 180
